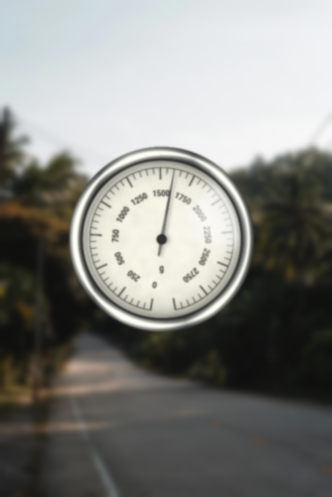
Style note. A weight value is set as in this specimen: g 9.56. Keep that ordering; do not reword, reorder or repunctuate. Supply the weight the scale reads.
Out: g 1600
